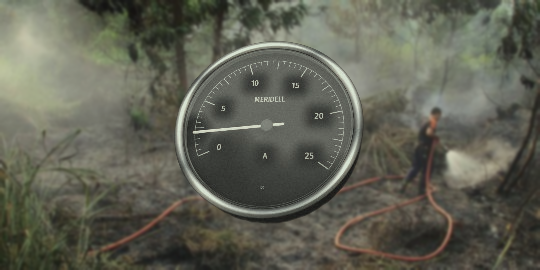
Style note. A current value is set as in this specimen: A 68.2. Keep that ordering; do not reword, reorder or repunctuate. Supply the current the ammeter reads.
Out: A 2
